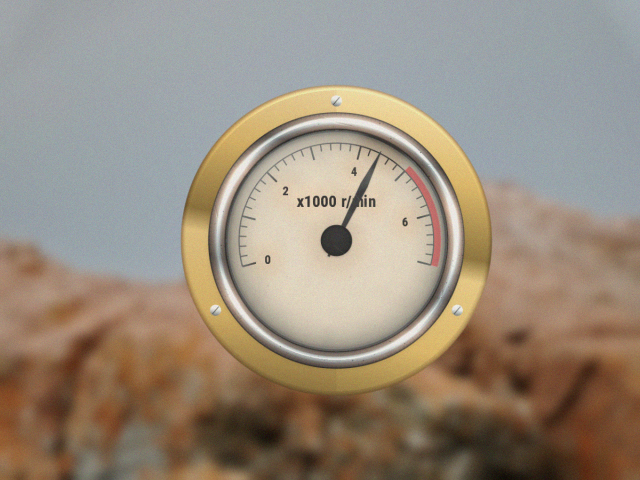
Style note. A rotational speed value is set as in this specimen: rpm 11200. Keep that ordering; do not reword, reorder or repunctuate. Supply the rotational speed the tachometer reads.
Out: rpm 4400
